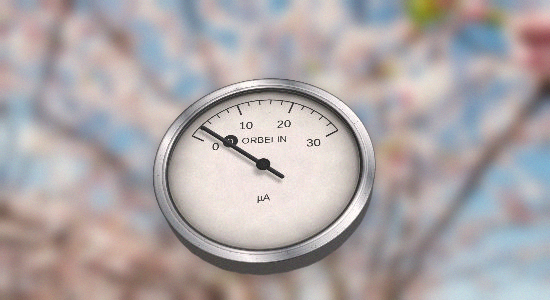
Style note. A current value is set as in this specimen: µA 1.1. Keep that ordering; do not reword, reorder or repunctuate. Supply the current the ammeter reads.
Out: µA 2
